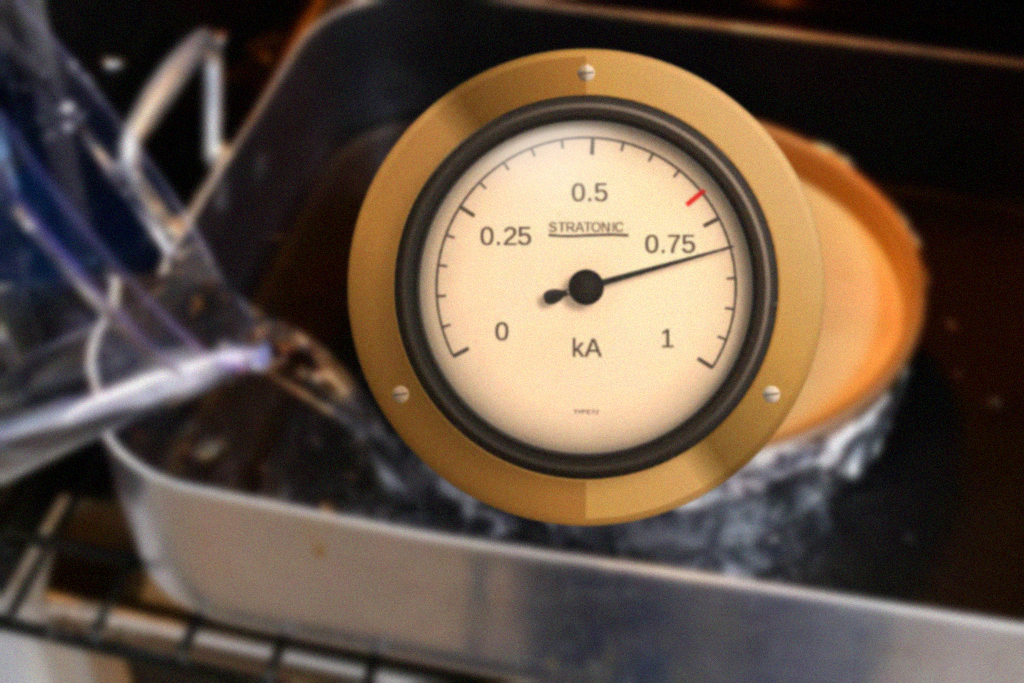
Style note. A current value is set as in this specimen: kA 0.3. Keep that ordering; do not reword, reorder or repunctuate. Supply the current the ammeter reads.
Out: kA 0.8
